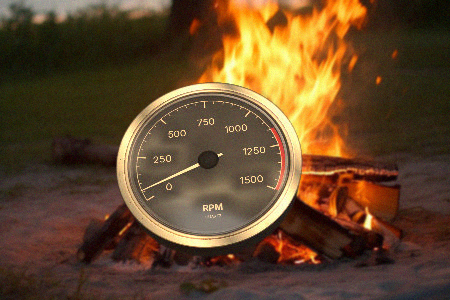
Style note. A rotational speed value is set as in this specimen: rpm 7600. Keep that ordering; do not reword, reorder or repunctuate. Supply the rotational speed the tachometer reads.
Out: rpm 50
